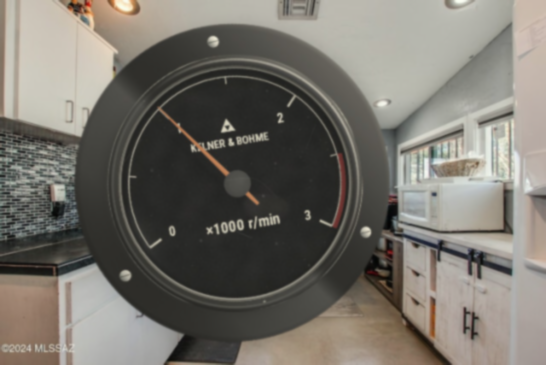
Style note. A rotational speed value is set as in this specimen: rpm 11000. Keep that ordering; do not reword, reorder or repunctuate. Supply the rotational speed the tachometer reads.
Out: rpm 1000
